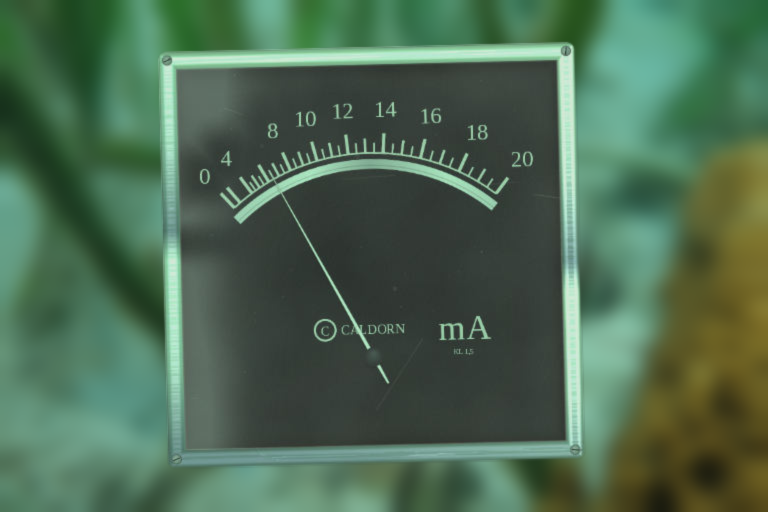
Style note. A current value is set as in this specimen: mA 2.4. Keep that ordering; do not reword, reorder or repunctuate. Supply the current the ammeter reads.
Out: mA 6.5
